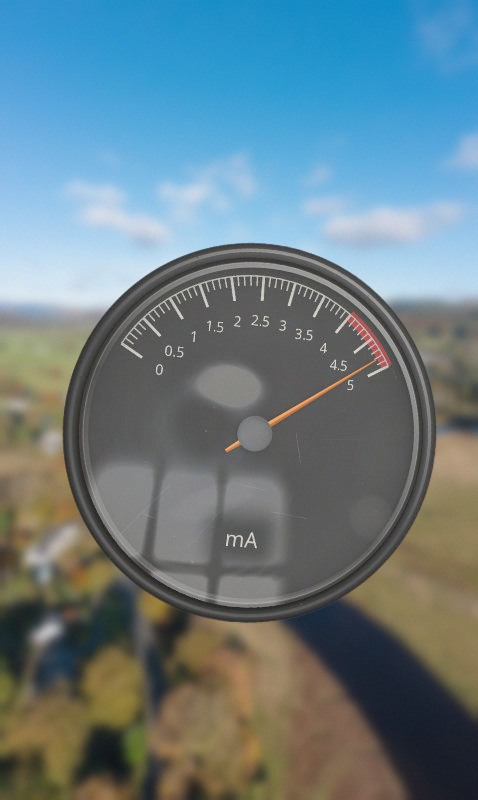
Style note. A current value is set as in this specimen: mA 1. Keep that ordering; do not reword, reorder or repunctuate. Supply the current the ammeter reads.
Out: mA 4.8
